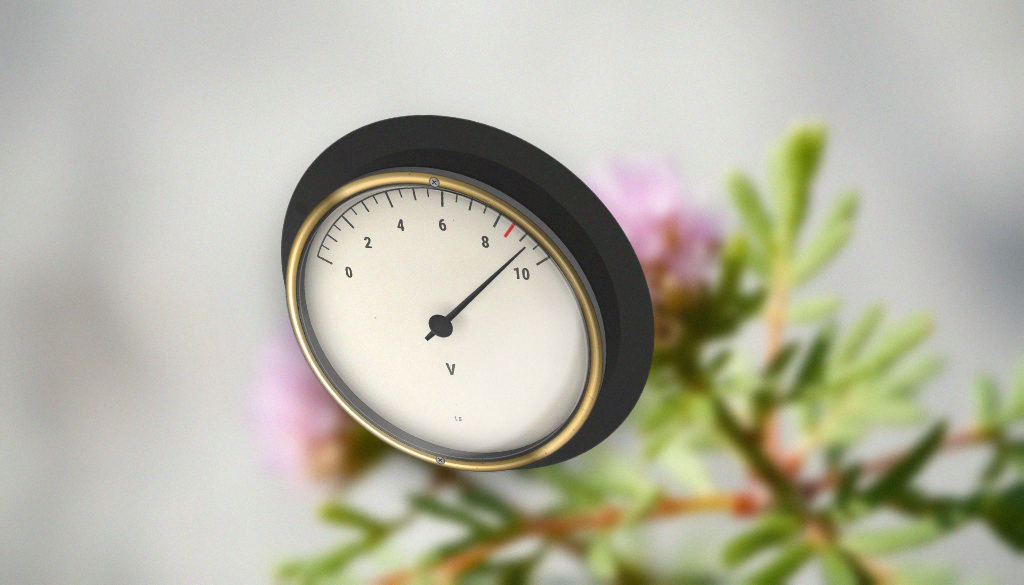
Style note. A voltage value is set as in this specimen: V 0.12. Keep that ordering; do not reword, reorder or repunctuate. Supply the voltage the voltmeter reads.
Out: V 9.25
